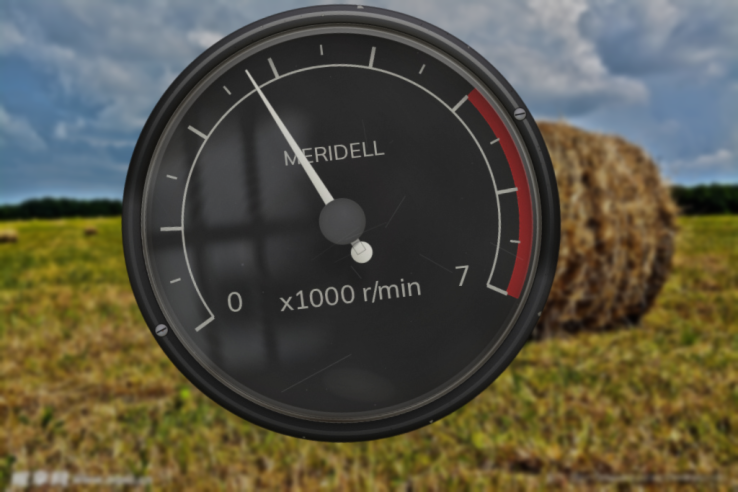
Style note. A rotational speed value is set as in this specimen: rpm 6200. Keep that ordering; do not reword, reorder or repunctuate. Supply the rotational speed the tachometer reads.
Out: rpm 2750
